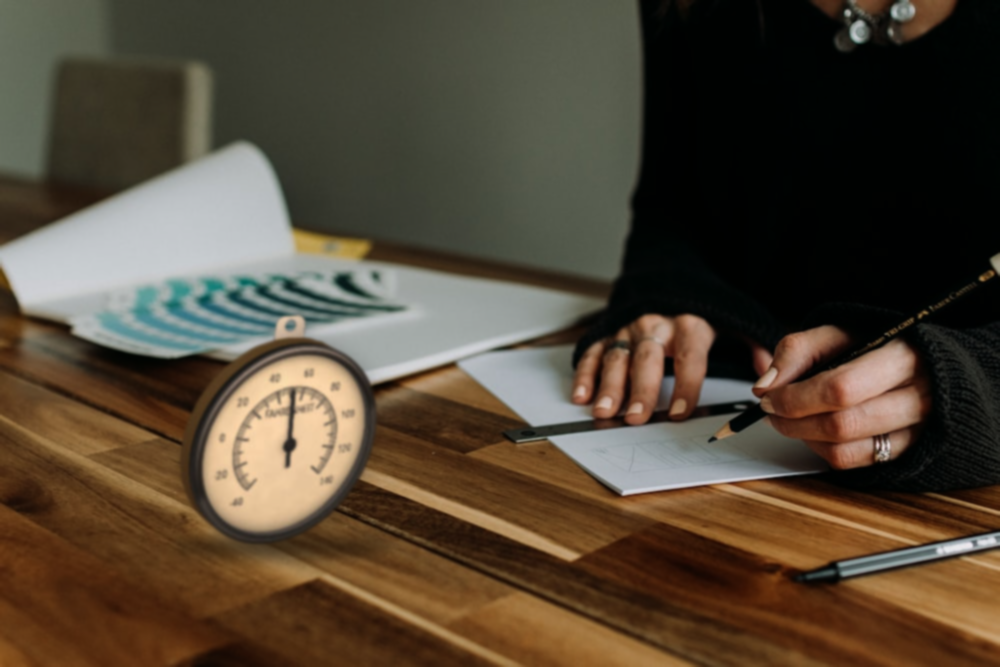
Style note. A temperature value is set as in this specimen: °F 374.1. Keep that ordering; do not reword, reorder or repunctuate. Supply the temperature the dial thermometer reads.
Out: °F 50
